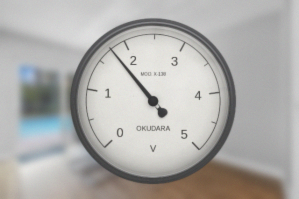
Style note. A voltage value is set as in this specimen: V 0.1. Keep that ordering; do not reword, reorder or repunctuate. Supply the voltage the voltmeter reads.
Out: V 1.75
